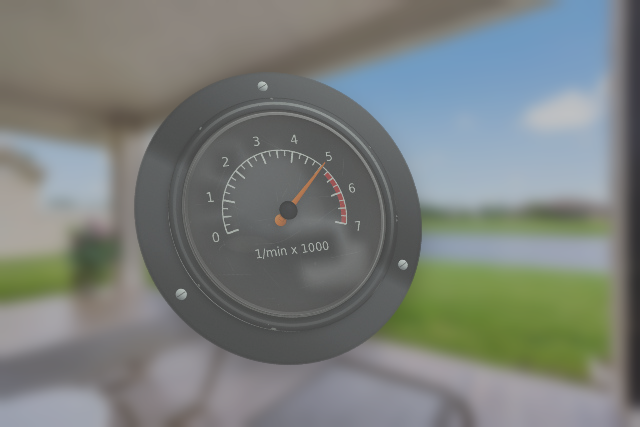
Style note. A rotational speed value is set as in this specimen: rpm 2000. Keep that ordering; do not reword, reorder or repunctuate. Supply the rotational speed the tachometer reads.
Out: rpm 5000
